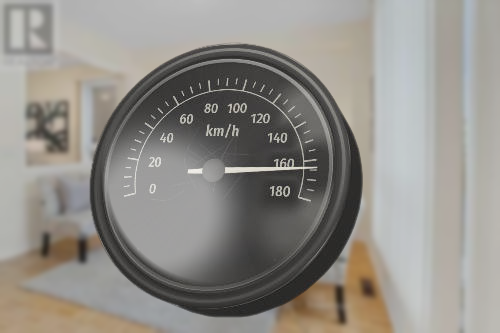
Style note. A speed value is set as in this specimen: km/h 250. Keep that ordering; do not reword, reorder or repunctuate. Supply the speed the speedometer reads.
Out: km/h 165
